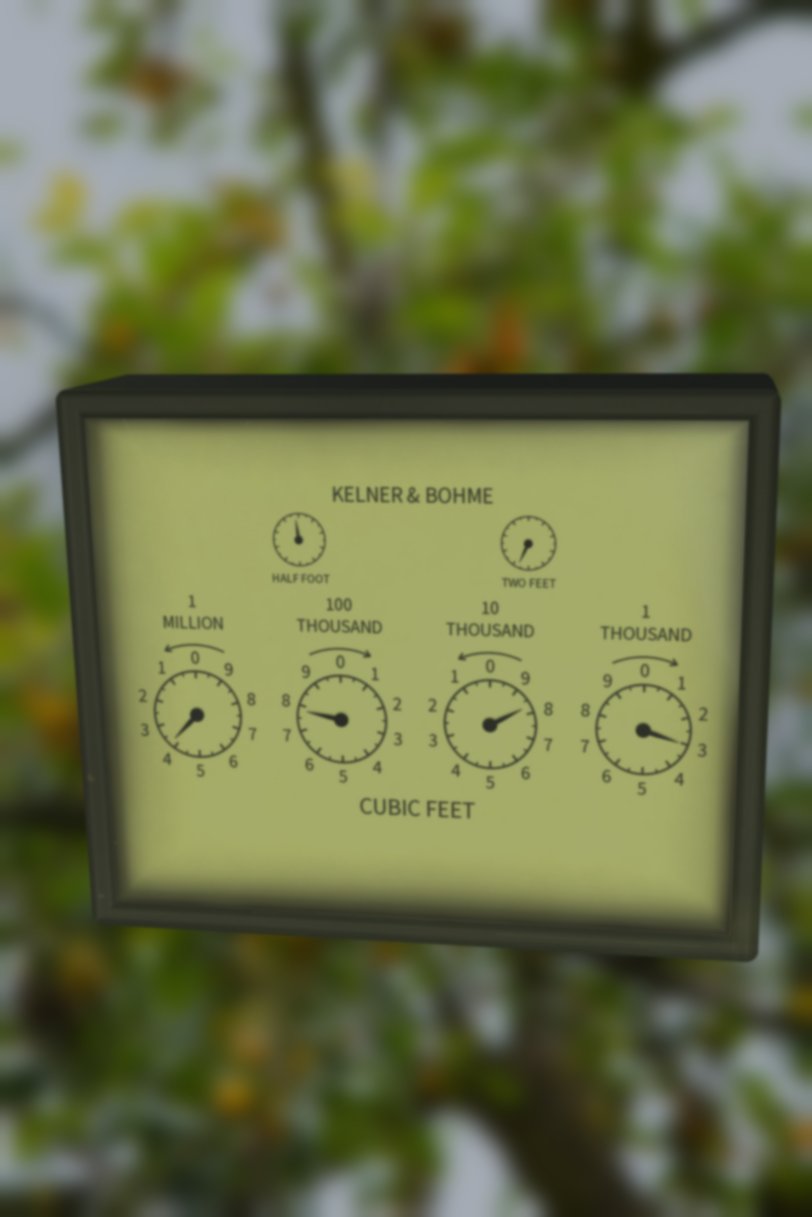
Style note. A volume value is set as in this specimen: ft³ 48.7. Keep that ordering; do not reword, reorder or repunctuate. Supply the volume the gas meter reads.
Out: ft³ 378300
